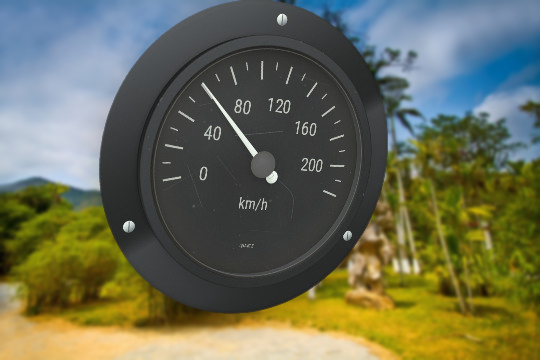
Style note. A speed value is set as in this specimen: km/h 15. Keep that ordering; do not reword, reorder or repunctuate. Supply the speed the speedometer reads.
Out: km/h 60
